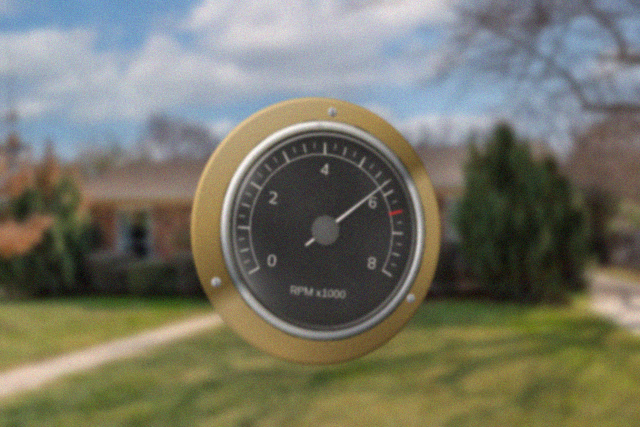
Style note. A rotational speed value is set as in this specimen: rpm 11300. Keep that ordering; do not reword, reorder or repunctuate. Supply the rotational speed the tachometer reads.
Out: rpm 5750
